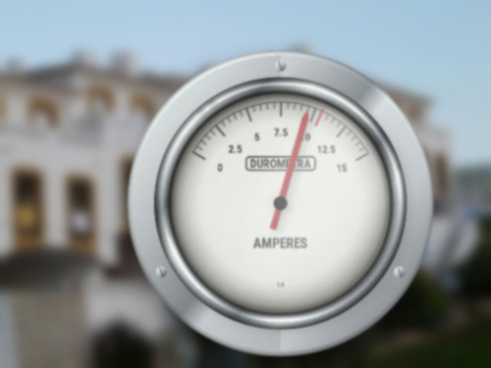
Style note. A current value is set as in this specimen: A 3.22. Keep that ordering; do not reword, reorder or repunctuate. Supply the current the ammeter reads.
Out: A 9.5
